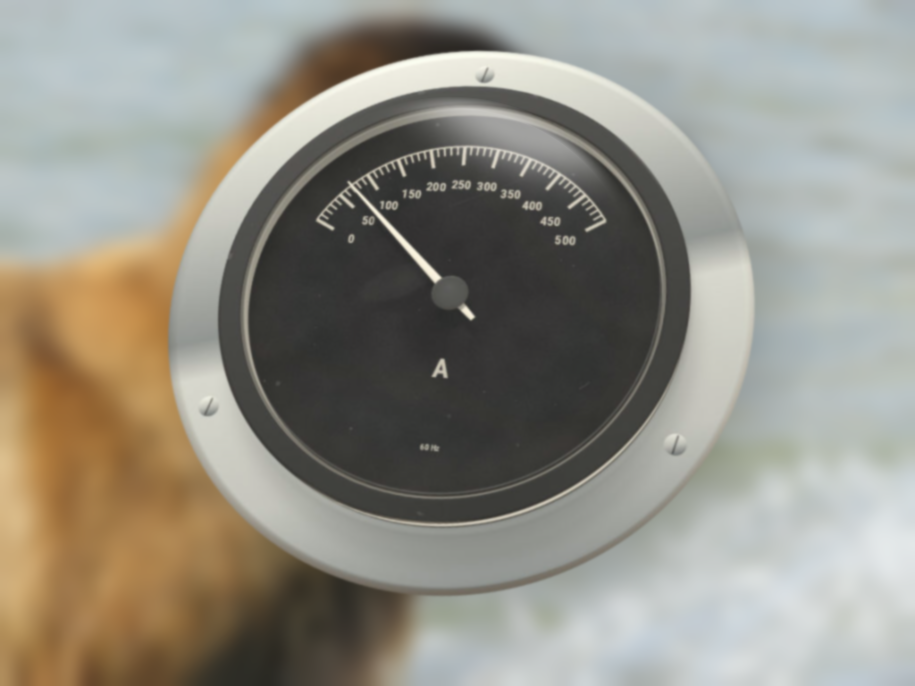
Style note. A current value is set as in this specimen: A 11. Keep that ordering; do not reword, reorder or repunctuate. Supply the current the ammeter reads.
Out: A 70
